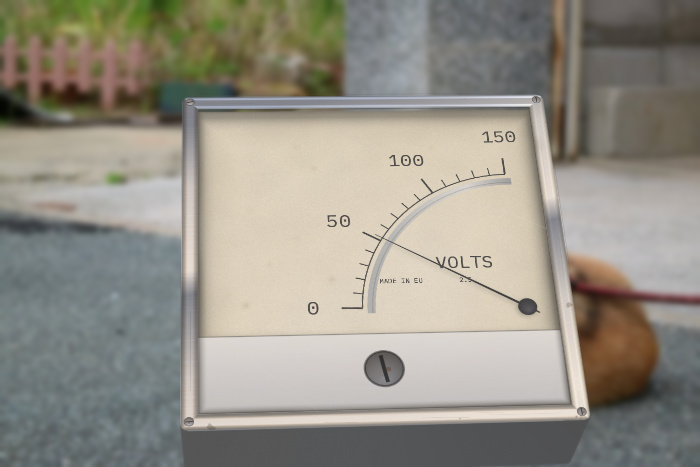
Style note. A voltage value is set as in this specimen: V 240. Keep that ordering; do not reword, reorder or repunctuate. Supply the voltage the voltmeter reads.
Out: V 50
